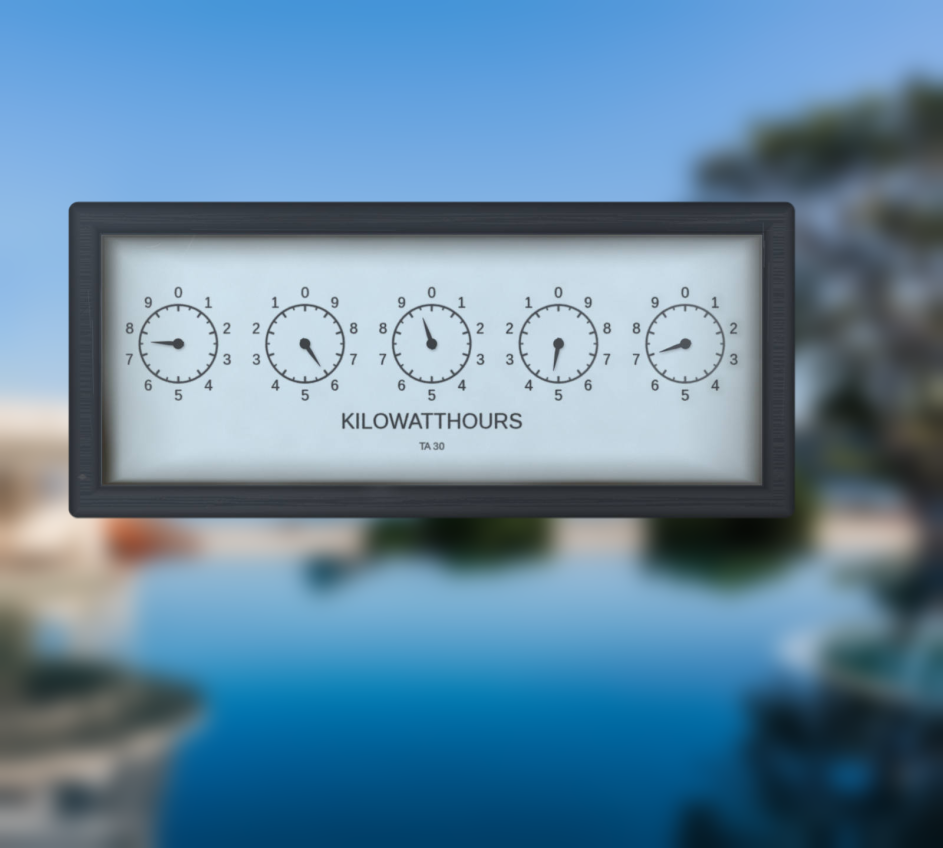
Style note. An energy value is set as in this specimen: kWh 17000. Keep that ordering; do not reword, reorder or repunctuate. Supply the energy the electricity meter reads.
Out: kWh 75947
